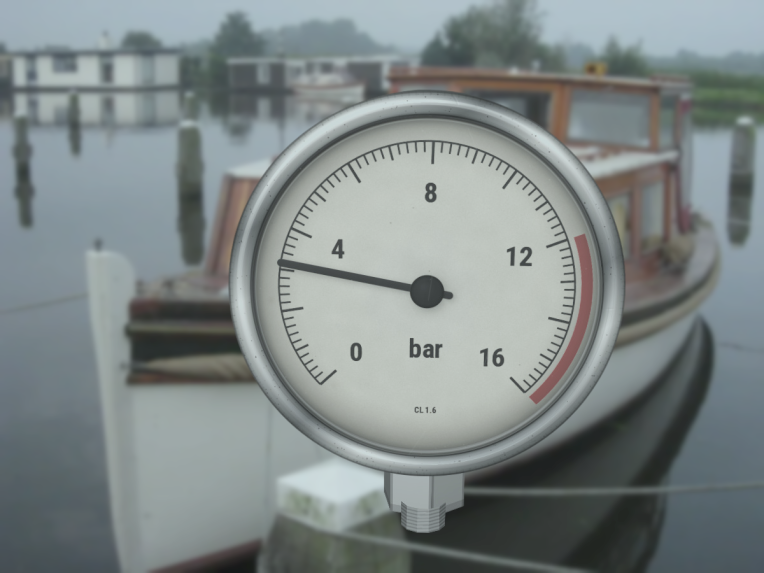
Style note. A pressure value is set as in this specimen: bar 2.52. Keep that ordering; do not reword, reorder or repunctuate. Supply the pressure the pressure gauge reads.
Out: bar 3.2
